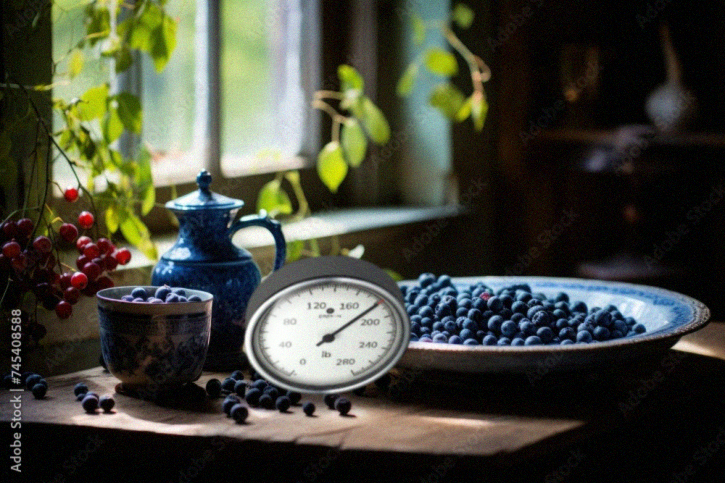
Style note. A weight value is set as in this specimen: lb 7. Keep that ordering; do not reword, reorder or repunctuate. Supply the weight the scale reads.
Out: lb 180
